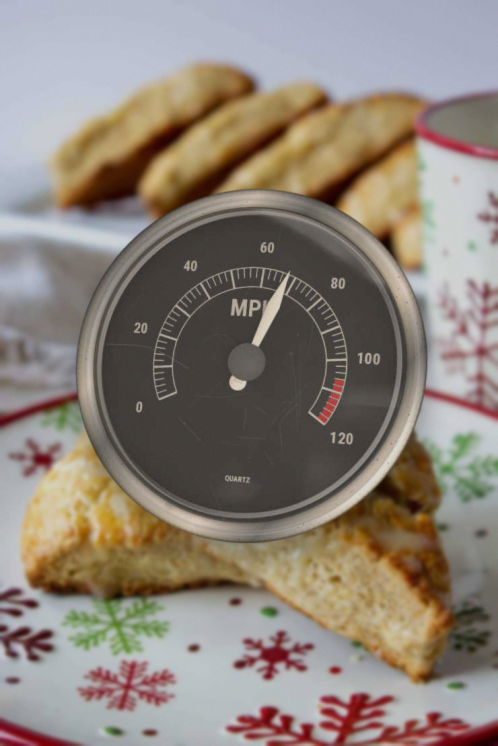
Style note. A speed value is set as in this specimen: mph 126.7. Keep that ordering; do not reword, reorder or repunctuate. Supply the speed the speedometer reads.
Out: mph 68
